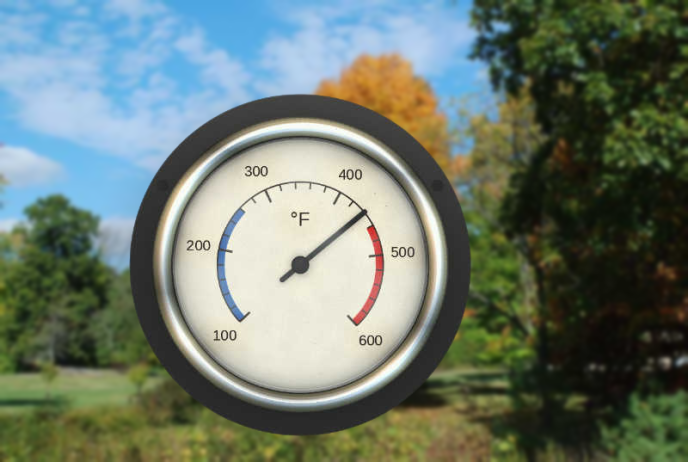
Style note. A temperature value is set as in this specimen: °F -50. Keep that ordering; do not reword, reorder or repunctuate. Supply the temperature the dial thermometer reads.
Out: °F 440
